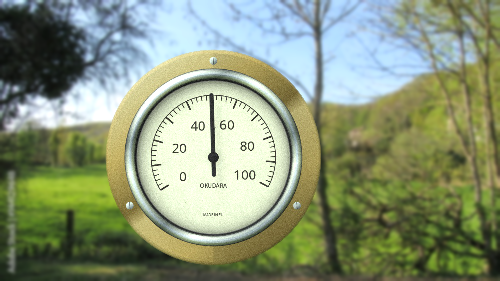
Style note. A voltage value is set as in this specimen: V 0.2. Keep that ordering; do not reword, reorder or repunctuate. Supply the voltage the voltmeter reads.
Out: V 50
